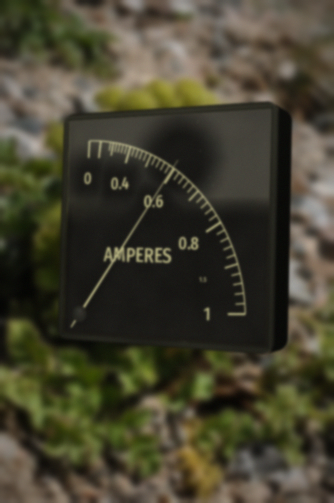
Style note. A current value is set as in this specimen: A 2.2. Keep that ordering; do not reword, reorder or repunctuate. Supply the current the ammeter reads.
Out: A 0.6
